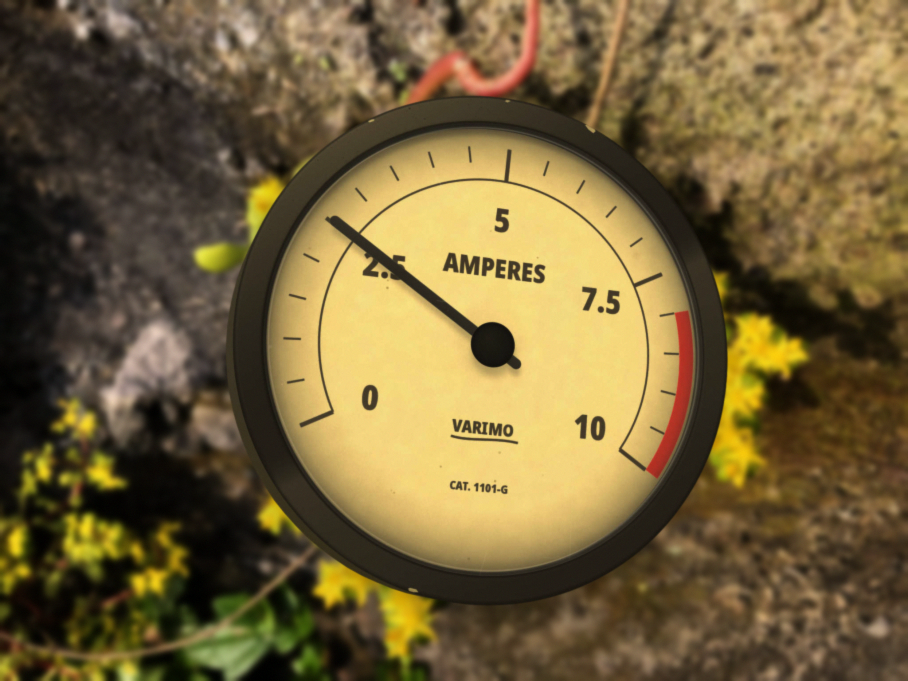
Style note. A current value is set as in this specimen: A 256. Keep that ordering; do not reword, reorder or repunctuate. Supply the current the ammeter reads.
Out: A 2.5
